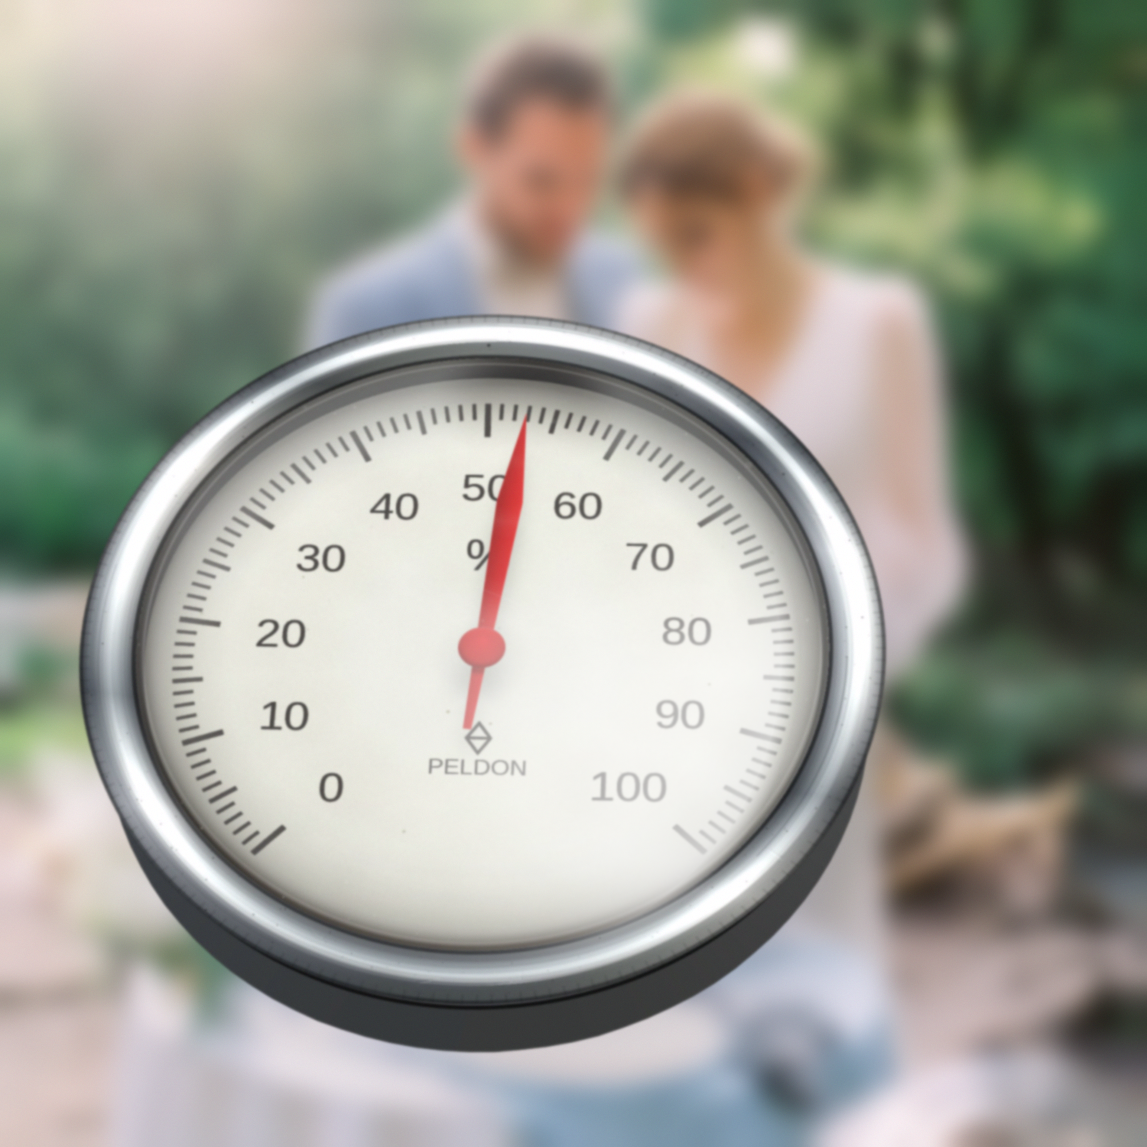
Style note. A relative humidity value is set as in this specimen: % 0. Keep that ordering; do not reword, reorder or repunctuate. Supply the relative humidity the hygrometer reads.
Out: % 53
